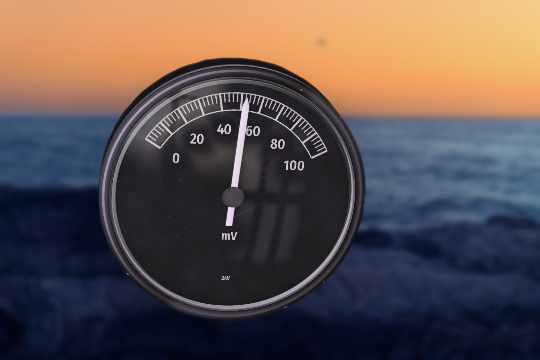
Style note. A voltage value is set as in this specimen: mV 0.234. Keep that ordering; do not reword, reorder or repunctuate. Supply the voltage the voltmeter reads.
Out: mV 52
